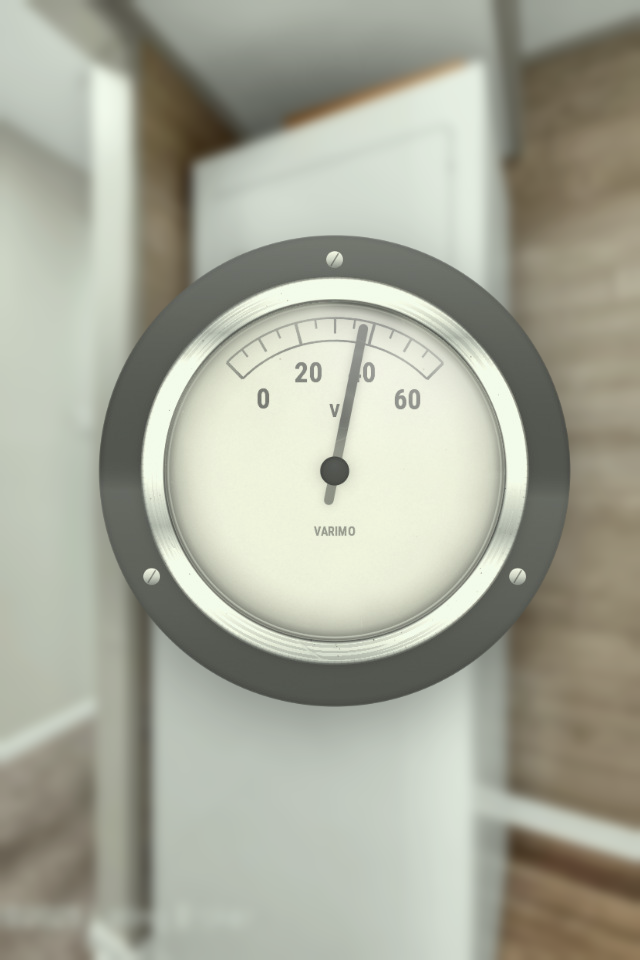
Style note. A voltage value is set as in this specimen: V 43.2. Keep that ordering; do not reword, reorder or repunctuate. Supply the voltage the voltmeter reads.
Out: V 37.5
